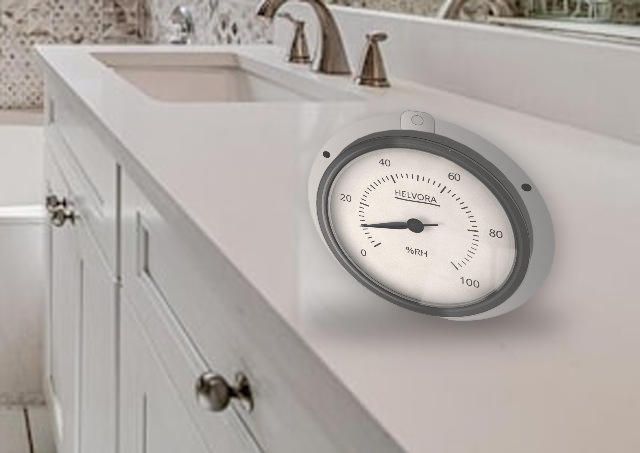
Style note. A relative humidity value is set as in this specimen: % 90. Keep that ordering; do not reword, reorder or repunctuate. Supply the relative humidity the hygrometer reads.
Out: % 10
